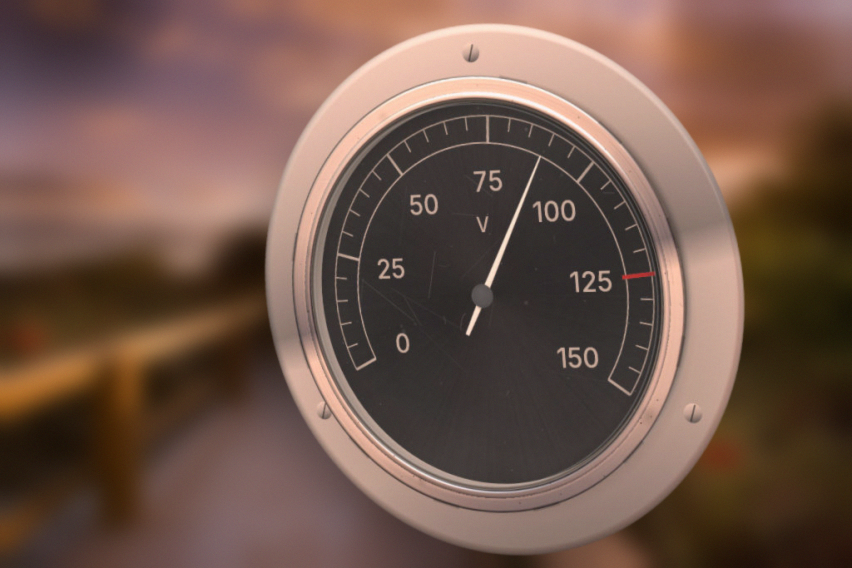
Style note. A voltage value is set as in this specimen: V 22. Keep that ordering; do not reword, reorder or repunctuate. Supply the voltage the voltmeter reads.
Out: V 90
